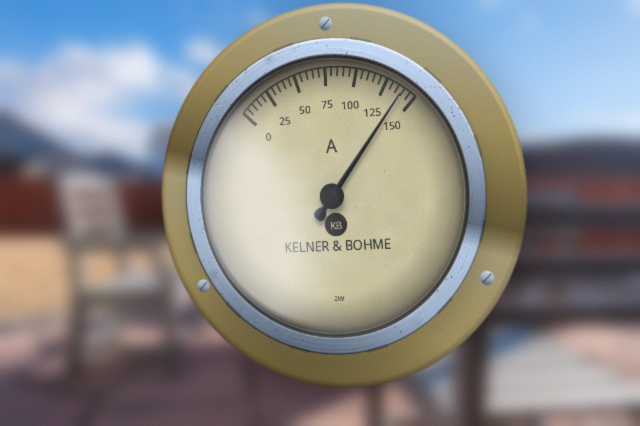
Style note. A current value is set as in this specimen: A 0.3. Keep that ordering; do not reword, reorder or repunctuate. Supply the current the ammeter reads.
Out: A 140
